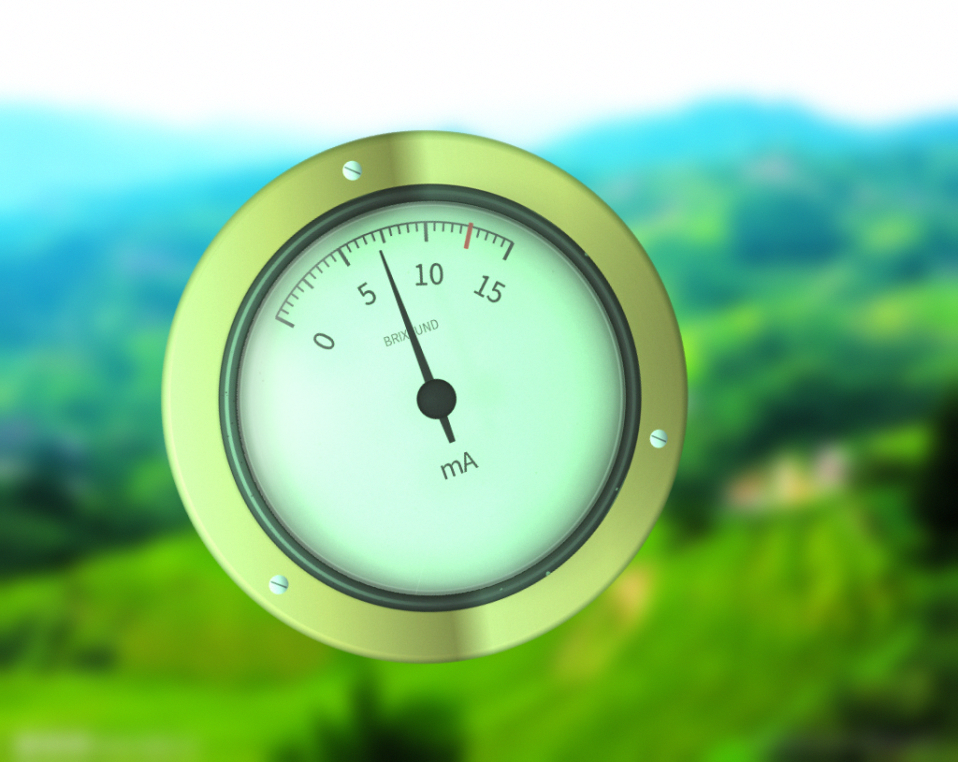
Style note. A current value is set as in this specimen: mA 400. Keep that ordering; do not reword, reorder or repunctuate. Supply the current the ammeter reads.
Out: mA 7
